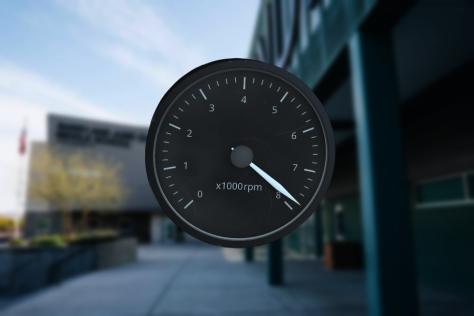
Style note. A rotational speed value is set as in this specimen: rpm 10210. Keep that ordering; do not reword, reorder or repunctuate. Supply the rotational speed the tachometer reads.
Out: rpm 7800
